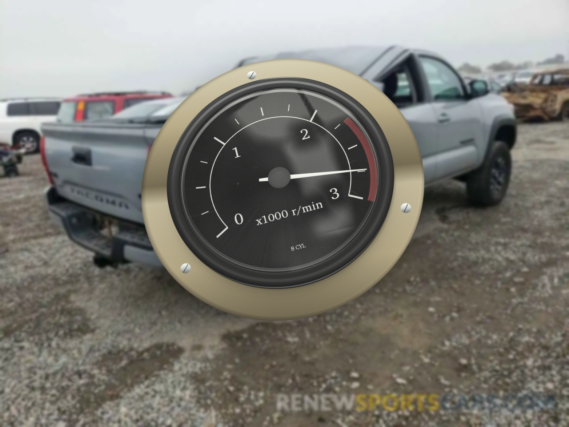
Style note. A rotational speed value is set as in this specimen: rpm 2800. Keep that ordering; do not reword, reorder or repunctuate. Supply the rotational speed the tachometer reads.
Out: rpm 2750
